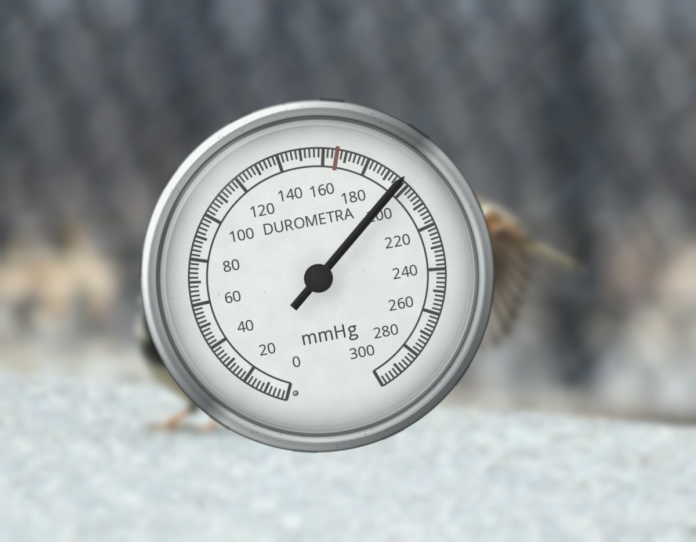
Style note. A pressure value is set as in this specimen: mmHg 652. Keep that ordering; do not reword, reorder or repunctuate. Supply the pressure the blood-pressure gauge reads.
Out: mmHg 196
